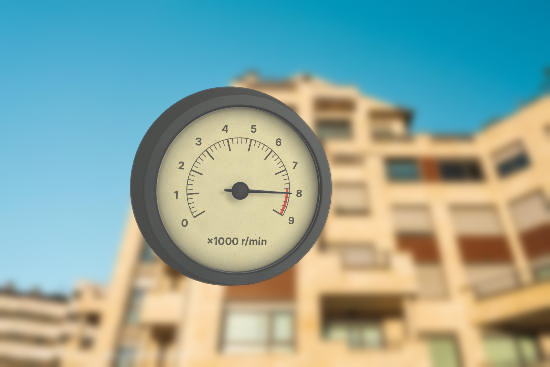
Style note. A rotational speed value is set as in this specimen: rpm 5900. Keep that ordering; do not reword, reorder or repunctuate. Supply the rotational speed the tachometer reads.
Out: rpm 8000
